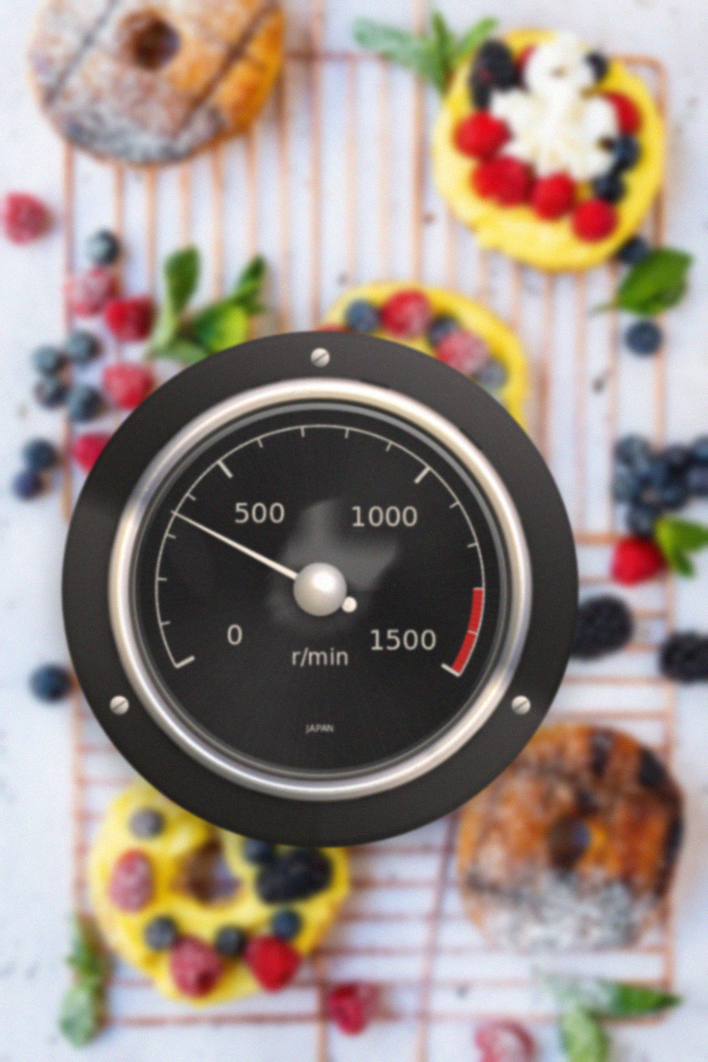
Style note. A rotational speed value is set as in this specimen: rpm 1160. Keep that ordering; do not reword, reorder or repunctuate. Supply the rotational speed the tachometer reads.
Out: rpm 350
